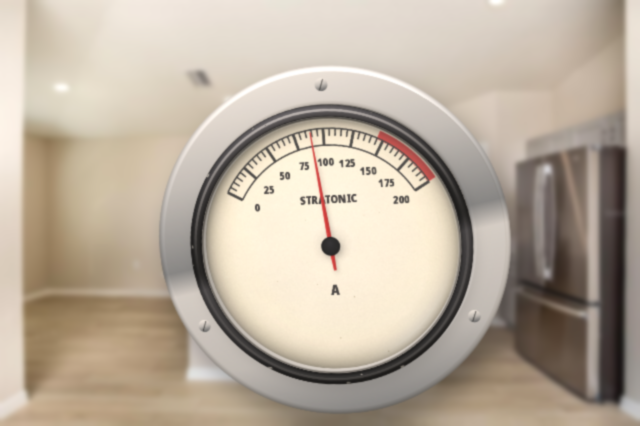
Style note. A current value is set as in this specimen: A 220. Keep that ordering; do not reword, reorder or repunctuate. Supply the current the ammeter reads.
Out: A 90
